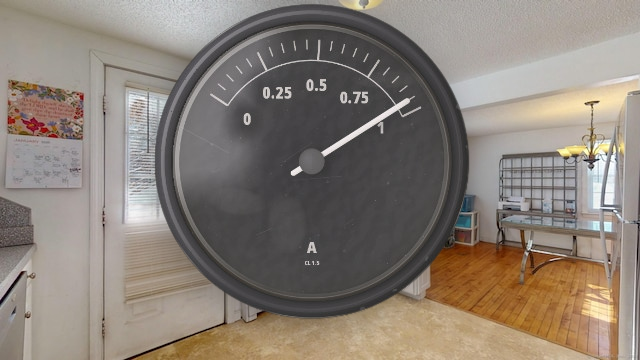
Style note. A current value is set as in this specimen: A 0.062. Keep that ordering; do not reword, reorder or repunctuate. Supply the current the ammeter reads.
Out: A 0.95
